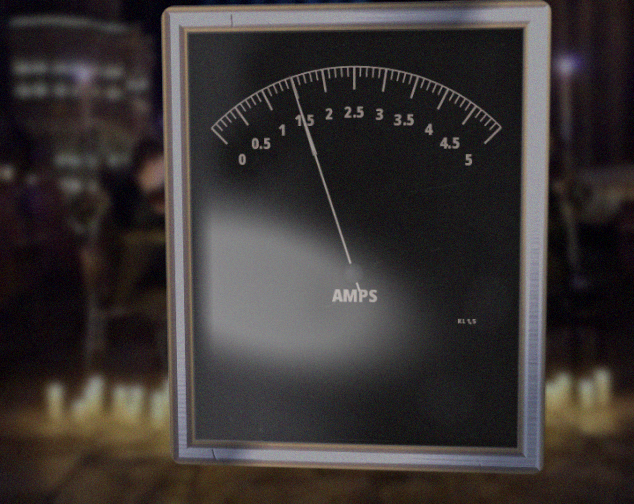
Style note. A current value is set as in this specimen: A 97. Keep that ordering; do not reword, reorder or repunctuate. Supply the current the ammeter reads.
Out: A 1.5
